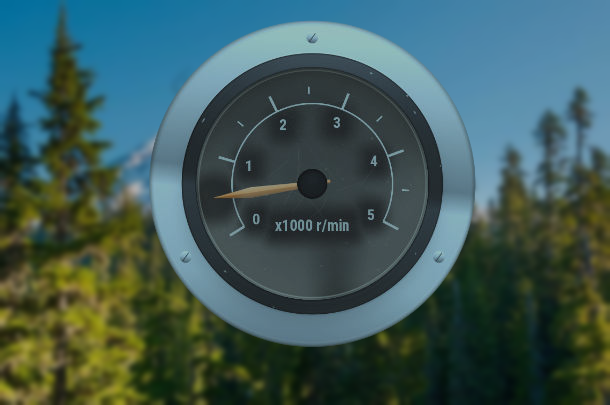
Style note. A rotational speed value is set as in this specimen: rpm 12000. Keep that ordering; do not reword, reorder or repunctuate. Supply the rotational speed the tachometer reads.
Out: rpm 500
